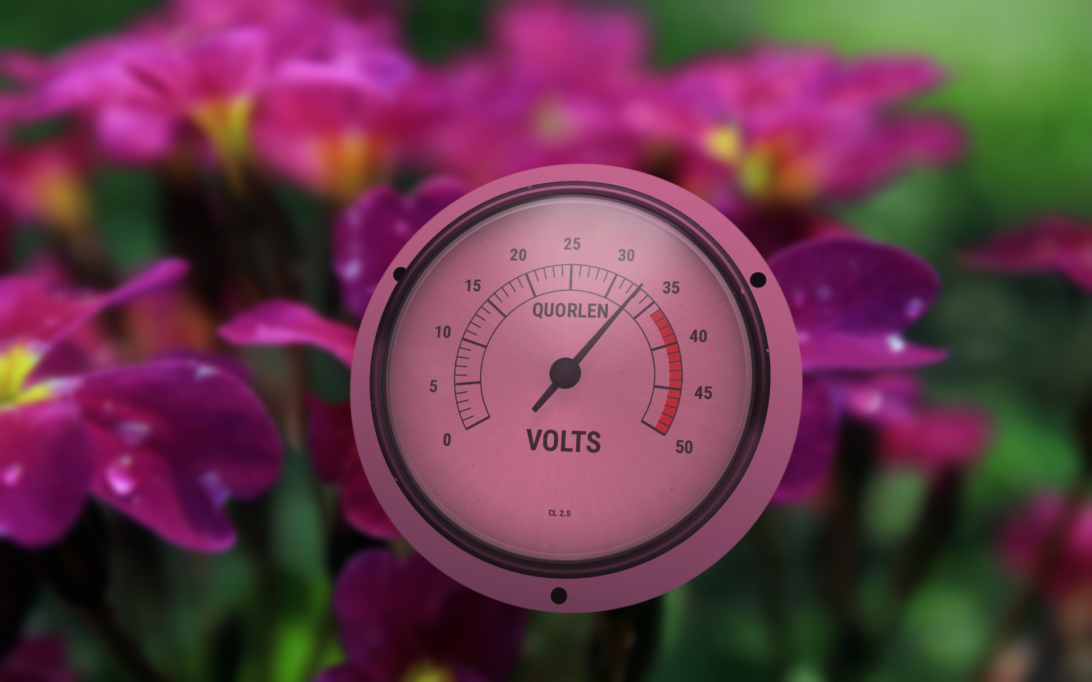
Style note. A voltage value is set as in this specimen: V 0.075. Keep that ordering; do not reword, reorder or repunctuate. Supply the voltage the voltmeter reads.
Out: V 33
